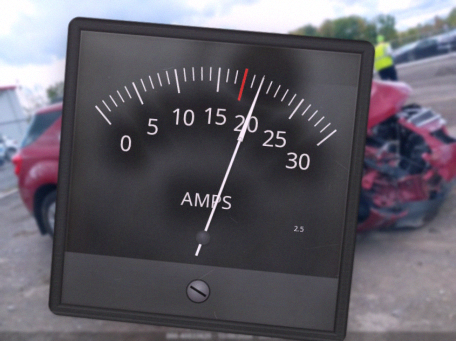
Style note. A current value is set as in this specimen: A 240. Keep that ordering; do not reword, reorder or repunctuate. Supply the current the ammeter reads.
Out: A 20
